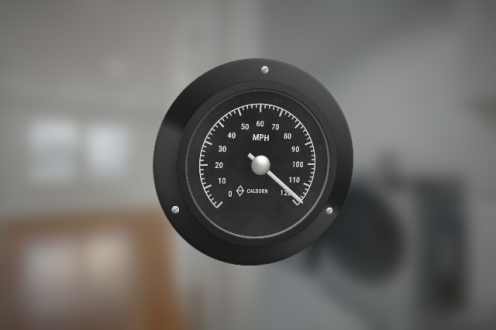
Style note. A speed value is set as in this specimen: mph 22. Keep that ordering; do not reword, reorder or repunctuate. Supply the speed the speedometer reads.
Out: mph 118
